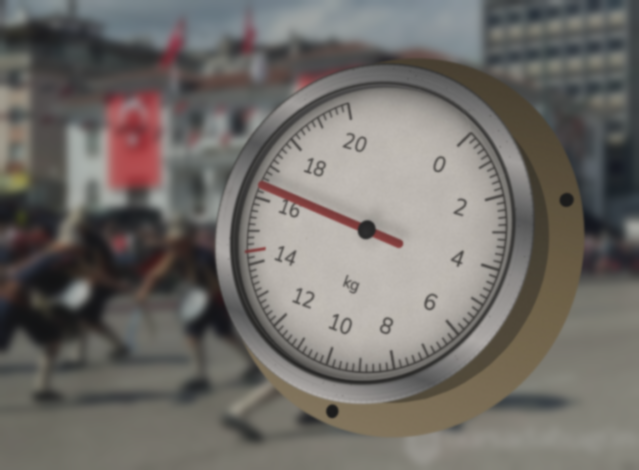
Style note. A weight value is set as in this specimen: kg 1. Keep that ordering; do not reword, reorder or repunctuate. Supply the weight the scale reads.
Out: kg 16.4
